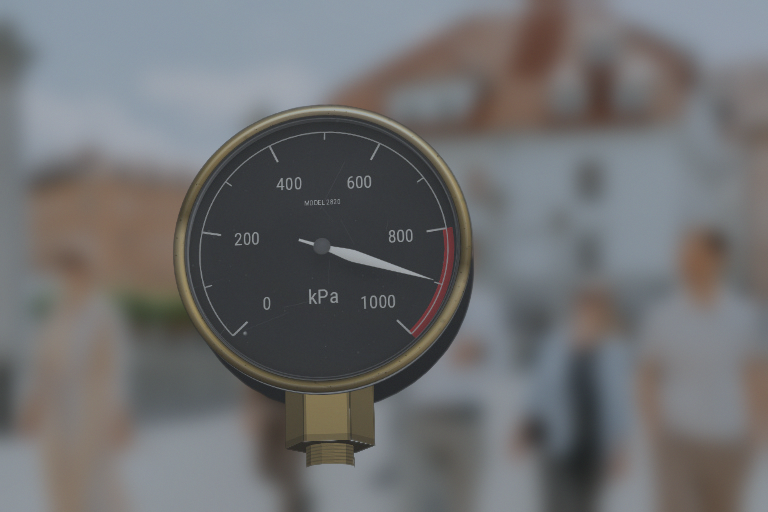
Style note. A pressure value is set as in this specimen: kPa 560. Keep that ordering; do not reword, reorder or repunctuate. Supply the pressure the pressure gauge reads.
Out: kPa 900
